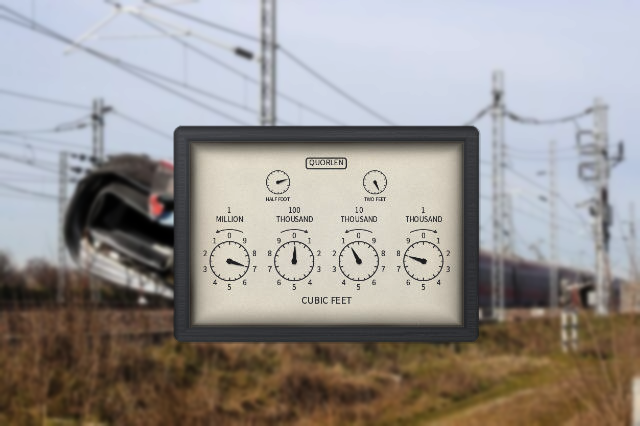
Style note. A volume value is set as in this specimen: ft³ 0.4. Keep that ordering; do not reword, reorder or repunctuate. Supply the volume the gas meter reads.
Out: ft³ 700800
